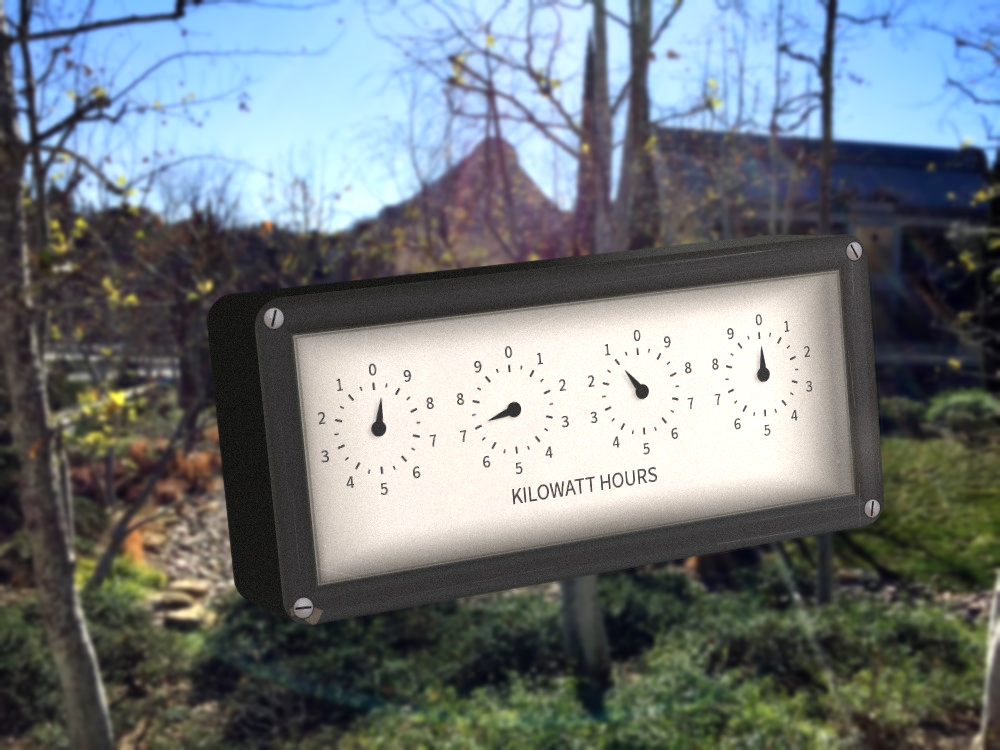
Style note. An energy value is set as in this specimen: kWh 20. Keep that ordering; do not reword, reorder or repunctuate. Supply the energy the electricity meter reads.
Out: kWh 9710
